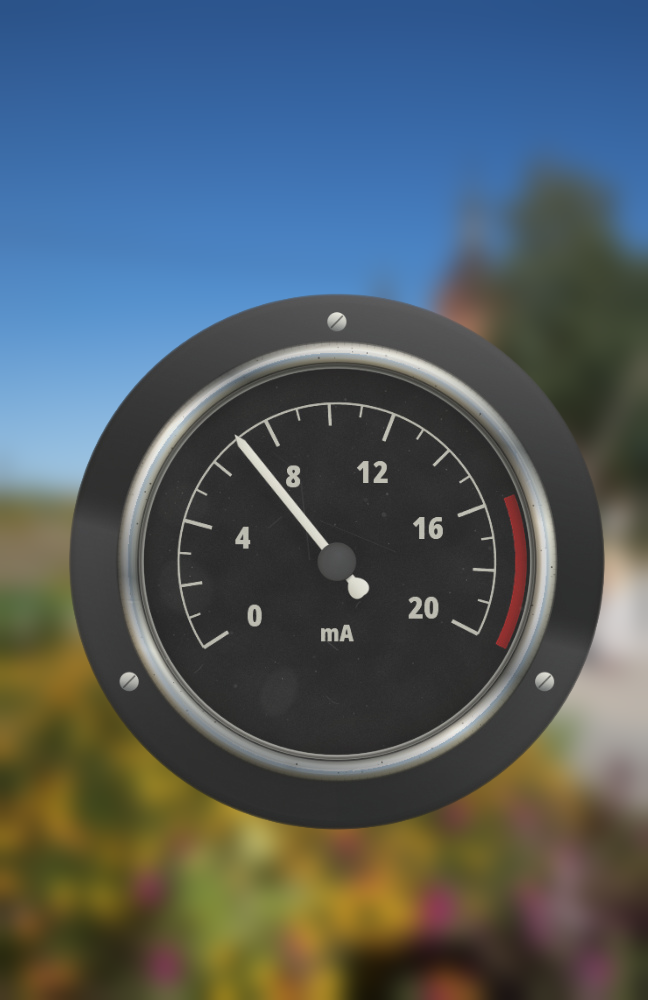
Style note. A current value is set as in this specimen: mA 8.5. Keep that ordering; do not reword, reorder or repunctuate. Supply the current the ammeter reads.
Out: mA 7
